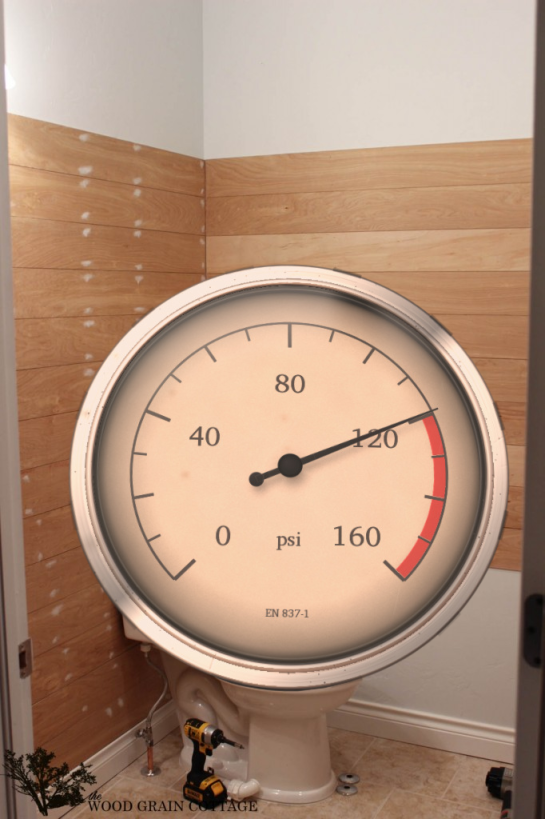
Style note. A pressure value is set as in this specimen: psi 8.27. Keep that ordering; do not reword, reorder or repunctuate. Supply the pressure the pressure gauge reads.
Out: psi 120
